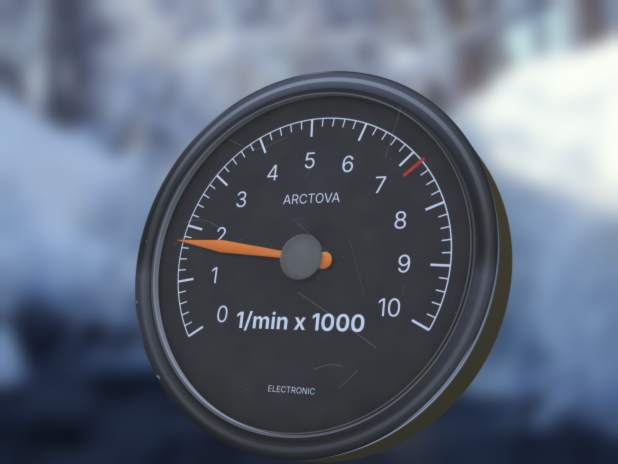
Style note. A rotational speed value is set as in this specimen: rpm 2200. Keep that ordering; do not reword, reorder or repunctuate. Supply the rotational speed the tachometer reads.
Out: rpm 1700
